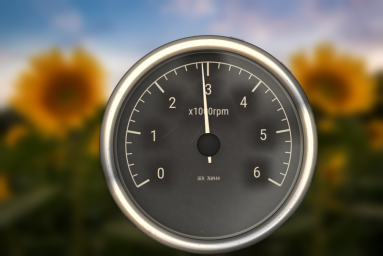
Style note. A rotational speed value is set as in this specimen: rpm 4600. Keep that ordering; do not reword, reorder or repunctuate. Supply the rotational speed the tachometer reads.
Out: rpm 2900
